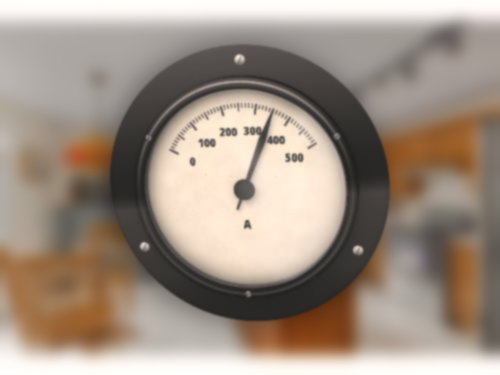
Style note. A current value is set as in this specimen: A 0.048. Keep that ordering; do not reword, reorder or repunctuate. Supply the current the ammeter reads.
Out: A 350
